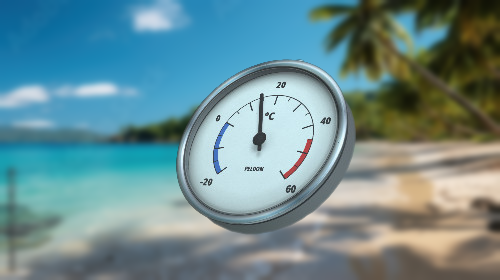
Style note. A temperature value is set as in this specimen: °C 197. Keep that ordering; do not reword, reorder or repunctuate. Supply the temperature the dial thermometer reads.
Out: °C 15
